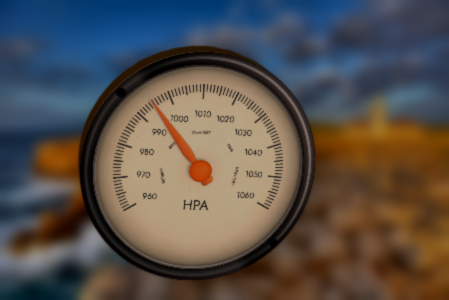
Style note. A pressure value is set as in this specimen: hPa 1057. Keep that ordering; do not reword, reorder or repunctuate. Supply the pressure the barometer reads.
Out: hPa 995
